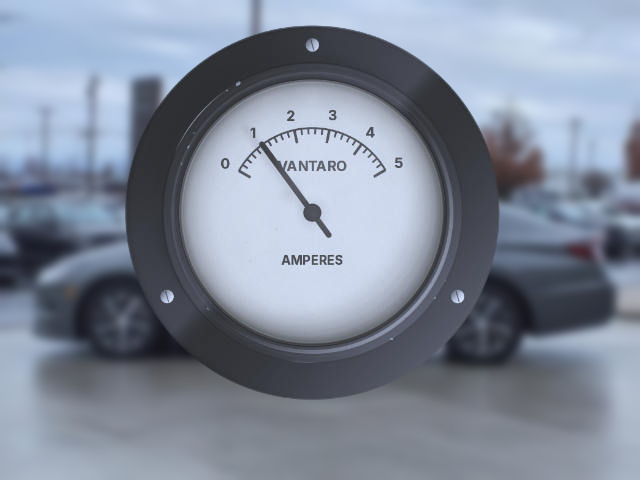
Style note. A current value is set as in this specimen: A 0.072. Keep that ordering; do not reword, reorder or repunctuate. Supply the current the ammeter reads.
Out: A 1
